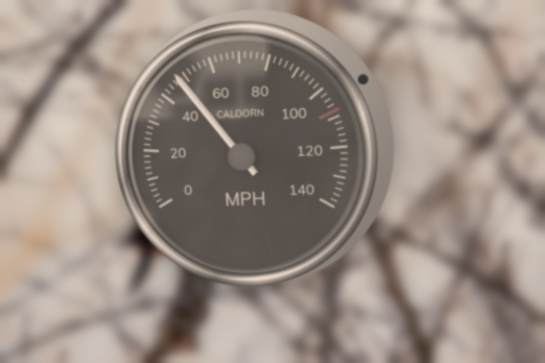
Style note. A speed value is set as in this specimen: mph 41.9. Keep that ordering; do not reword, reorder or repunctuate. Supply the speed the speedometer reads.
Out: mph 48
